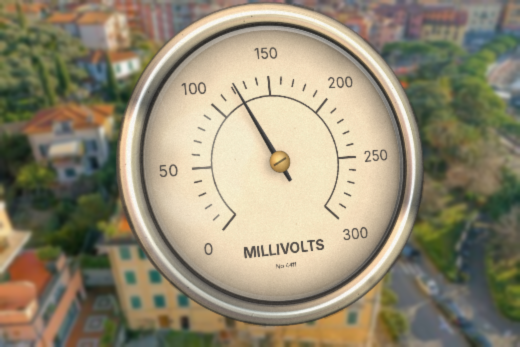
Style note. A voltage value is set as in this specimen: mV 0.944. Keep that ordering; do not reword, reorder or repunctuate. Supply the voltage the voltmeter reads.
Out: mV 120
